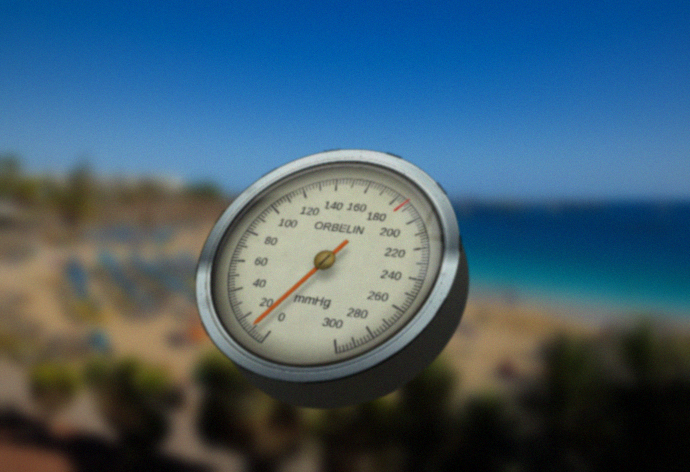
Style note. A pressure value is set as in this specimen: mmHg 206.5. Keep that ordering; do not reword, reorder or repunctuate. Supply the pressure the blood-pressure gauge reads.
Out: mmHg 10
